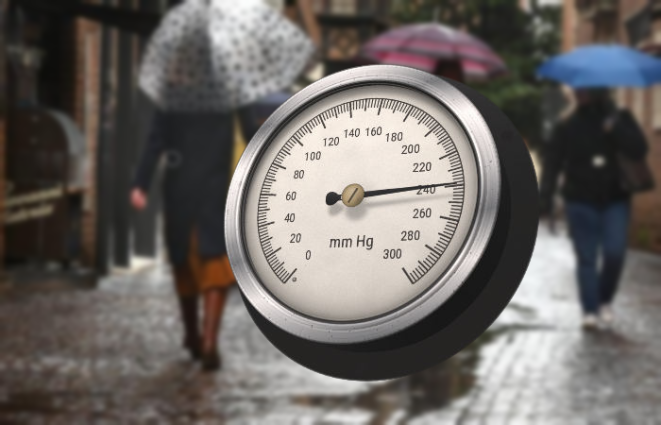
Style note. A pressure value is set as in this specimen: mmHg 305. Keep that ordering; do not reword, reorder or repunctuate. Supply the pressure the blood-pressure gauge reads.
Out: mmHg 240
